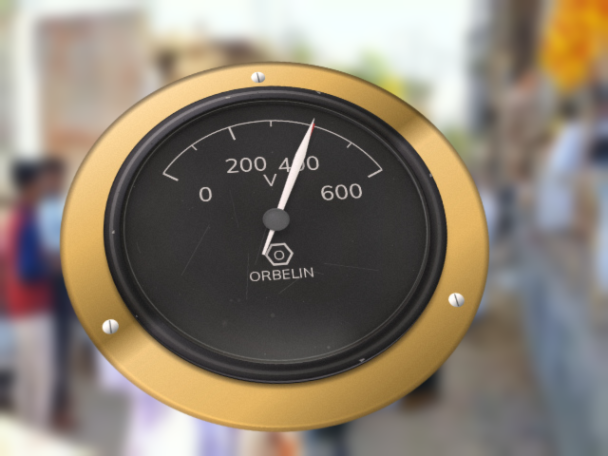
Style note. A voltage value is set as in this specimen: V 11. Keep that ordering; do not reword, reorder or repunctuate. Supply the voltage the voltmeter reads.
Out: V 400
